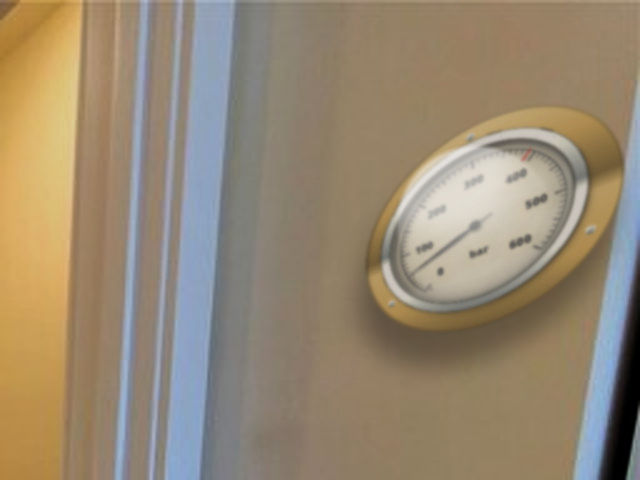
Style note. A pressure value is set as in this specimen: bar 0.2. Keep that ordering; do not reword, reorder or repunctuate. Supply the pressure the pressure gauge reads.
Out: bar 50
